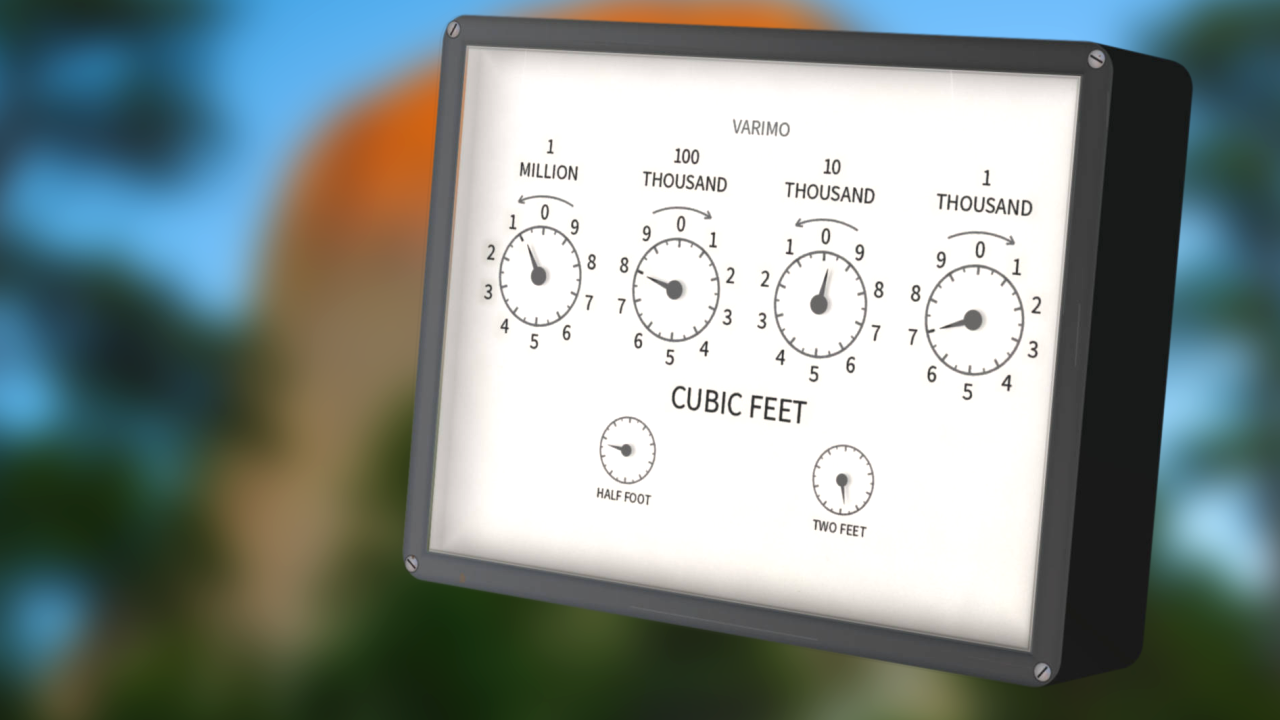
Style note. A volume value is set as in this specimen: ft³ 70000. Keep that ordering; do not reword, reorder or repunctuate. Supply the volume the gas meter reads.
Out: ft³ 79700
